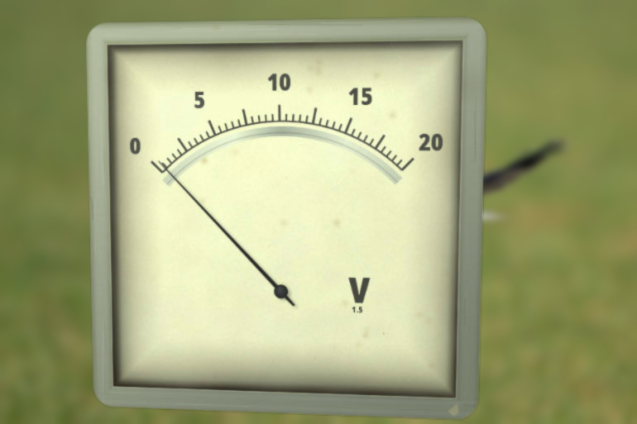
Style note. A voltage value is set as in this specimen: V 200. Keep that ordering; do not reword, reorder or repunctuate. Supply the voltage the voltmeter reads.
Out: V 0.5
